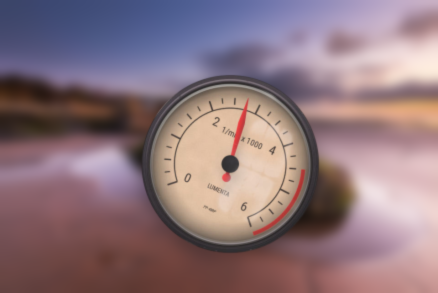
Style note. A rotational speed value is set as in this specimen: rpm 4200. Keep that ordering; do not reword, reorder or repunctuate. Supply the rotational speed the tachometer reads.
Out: rpm 2750
